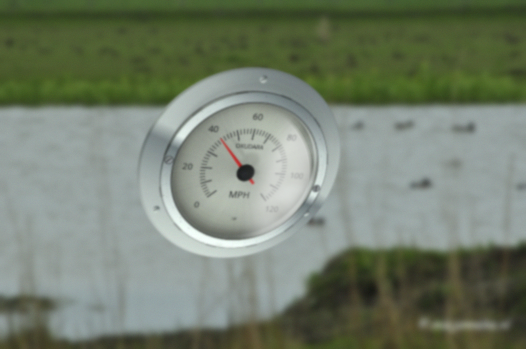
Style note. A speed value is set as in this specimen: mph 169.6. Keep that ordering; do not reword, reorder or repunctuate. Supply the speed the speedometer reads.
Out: mph 40
